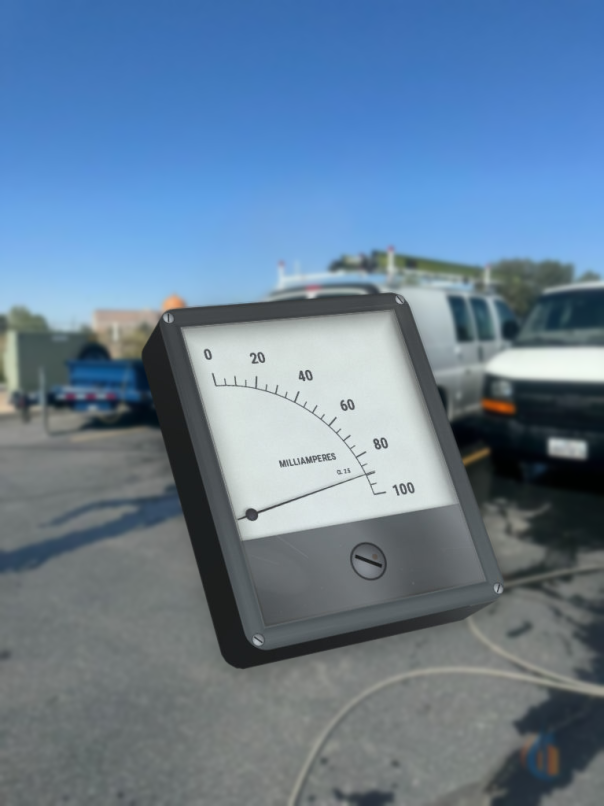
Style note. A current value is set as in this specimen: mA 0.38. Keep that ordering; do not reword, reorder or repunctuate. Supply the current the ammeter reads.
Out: mA 90
